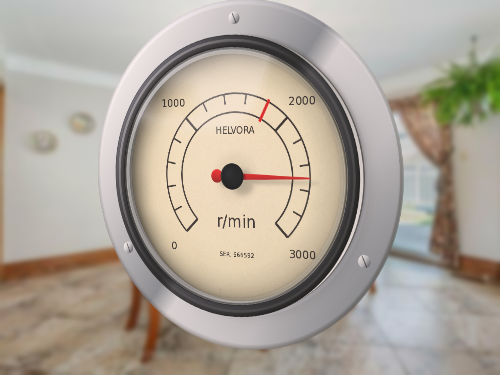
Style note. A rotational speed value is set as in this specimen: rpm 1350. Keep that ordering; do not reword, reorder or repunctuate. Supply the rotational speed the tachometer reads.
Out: rpm 2500
